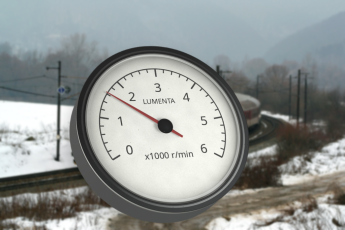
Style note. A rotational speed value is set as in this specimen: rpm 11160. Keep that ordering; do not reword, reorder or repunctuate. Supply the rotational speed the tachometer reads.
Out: rpm 1600
